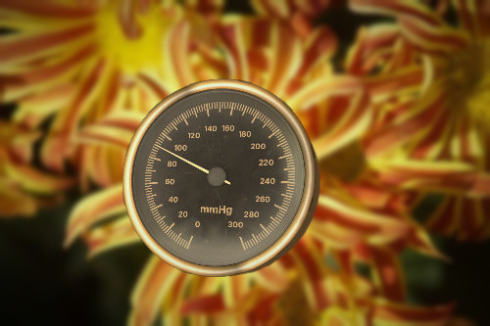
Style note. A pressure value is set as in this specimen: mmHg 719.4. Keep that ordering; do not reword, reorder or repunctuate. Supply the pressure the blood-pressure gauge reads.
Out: mmHg 90
